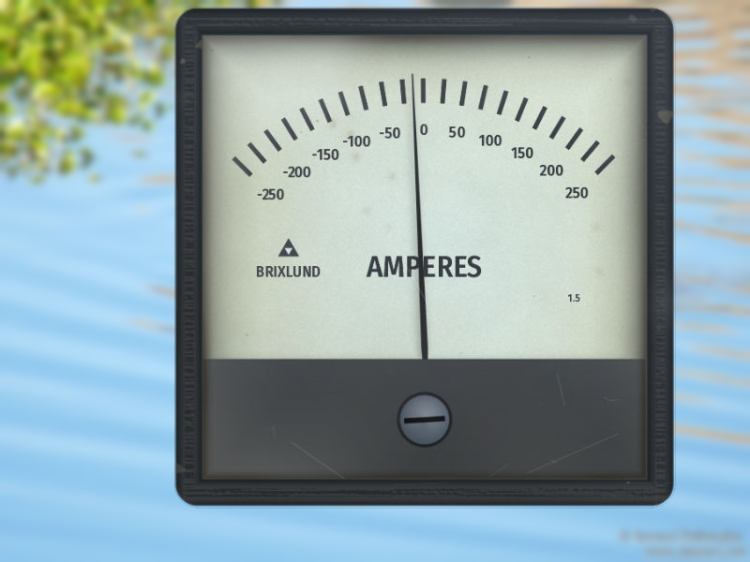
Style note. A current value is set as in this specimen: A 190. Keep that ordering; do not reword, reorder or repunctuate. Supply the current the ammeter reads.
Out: A -12.5
